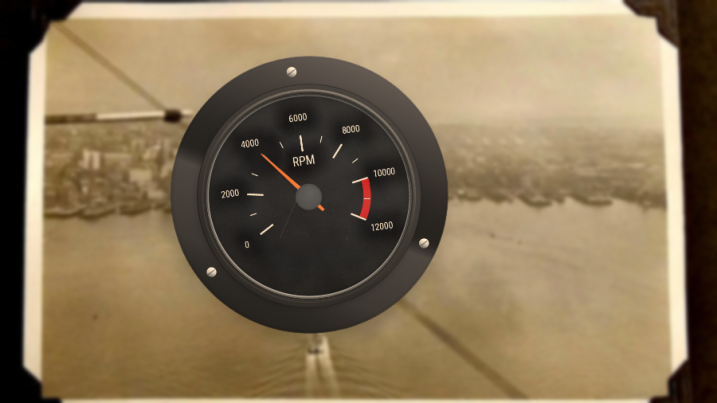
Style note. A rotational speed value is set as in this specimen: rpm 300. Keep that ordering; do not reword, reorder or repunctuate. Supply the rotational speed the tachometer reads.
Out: rpm 4000
